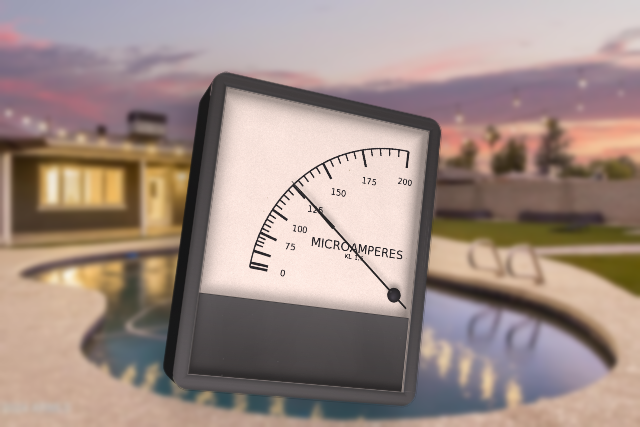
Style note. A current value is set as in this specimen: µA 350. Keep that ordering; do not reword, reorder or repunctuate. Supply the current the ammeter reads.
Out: µA 125
